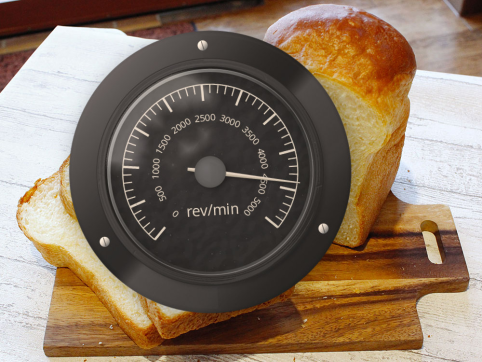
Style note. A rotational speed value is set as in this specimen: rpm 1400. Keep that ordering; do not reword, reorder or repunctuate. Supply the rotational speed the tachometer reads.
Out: rpm 4400
